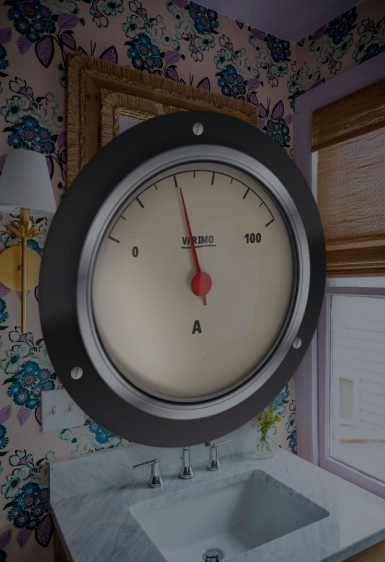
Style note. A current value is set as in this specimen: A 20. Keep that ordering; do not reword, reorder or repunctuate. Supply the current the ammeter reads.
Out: A 40
